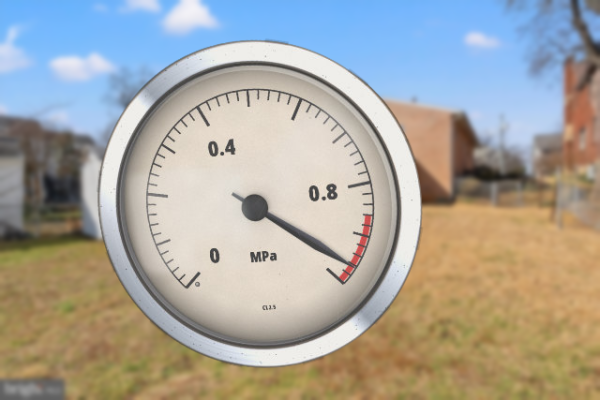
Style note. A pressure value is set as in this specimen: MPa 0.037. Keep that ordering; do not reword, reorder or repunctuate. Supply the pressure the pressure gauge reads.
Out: MPa 0.96
